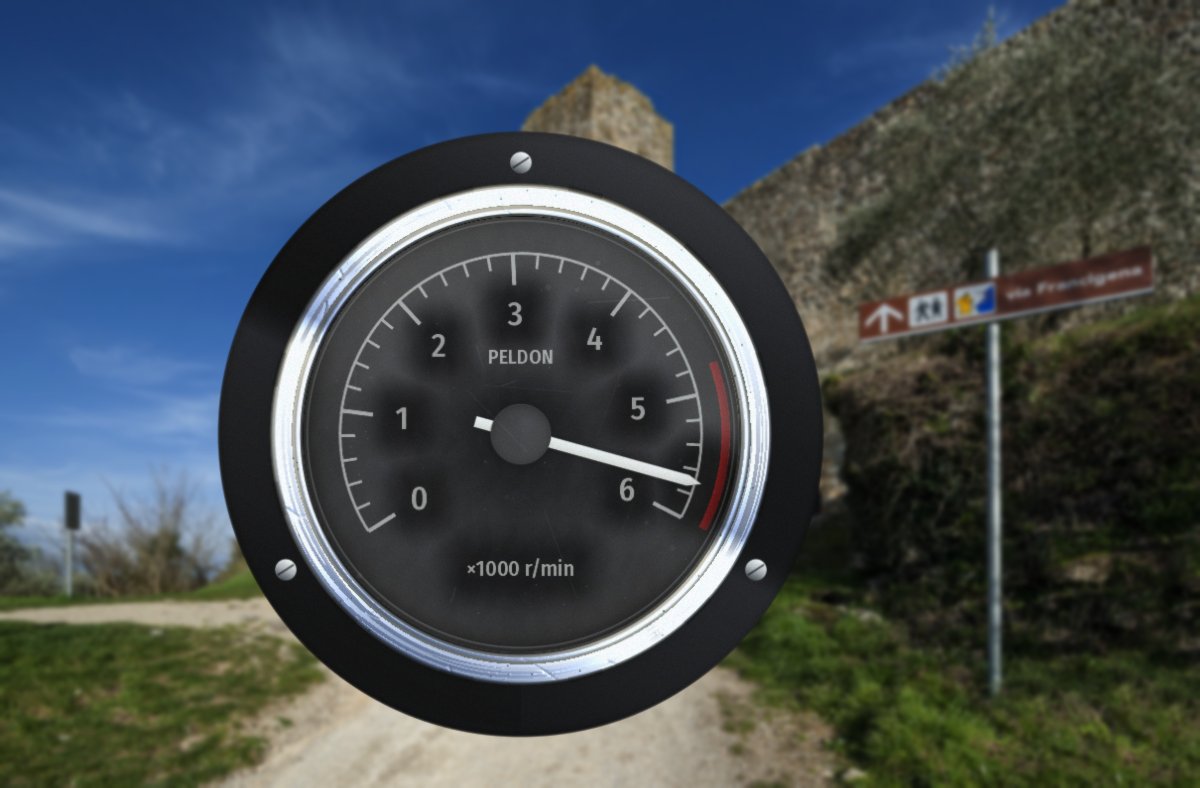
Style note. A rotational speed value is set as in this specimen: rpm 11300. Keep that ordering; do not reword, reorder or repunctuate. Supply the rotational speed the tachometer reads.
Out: rpm 5700
